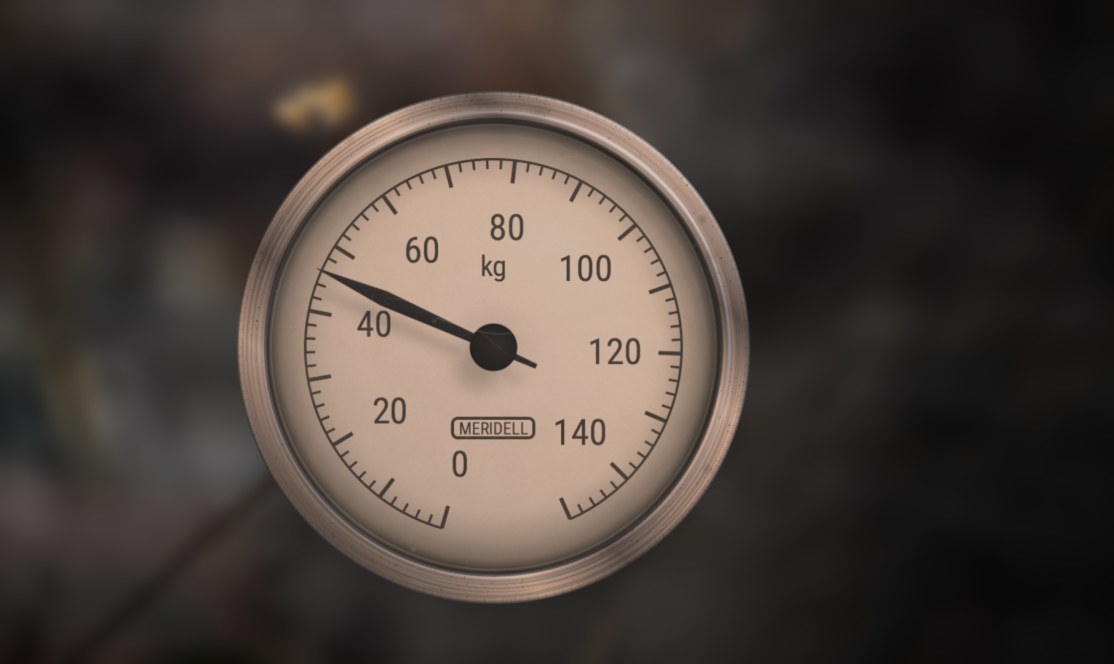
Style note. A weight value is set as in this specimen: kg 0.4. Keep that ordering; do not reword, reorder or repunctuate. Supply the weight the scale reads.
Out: kg 46
